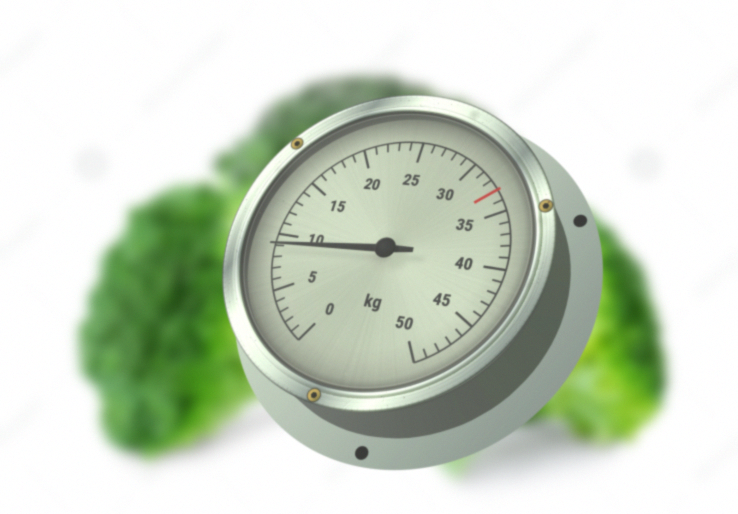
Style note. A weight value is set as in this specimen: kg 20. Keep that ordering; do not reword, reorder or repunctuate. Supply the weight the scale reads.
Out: kg 9
